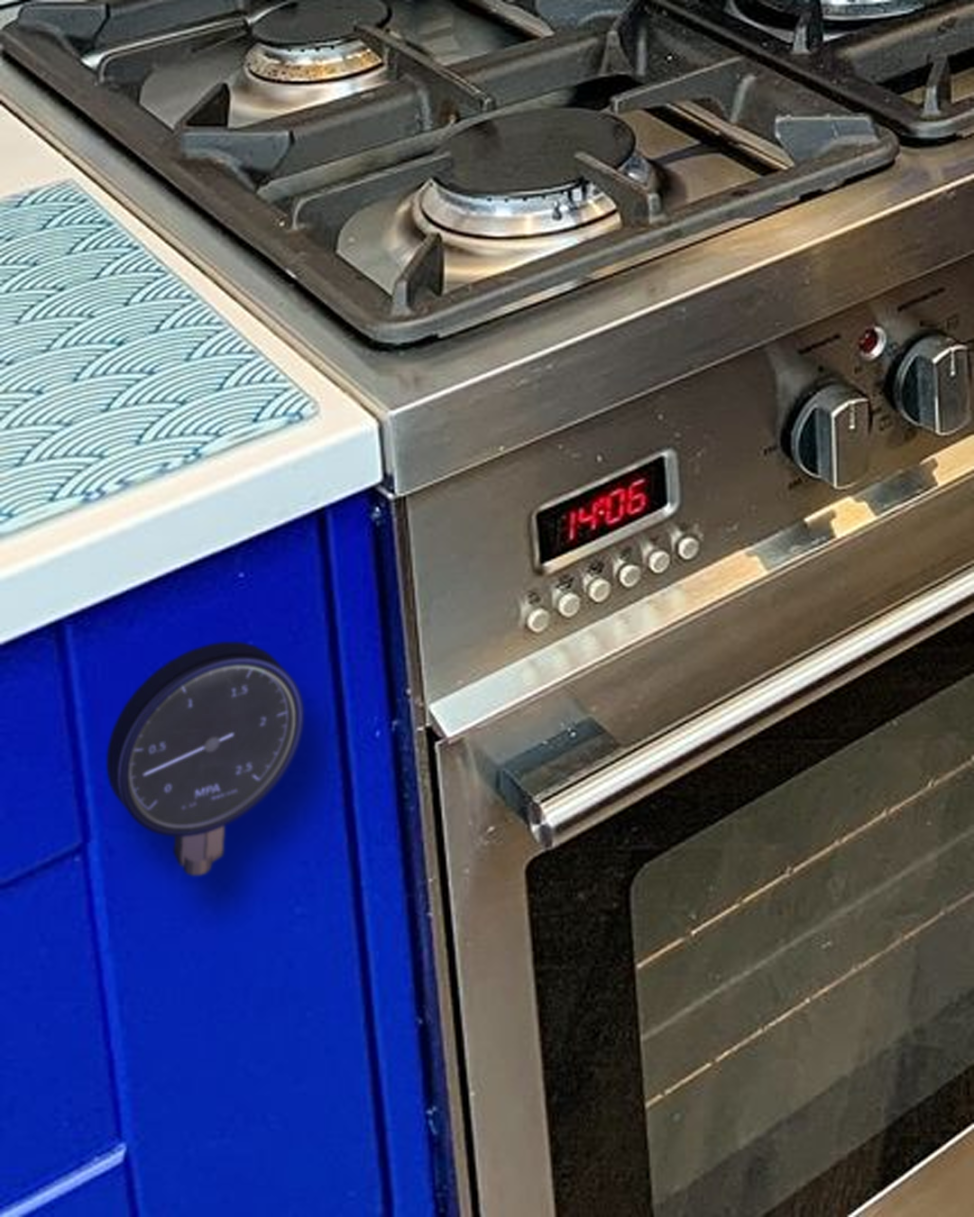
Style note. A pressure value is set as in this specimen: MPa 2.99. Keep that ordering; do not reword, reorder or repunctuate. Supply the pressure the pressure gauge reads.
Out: MPa 0.3
